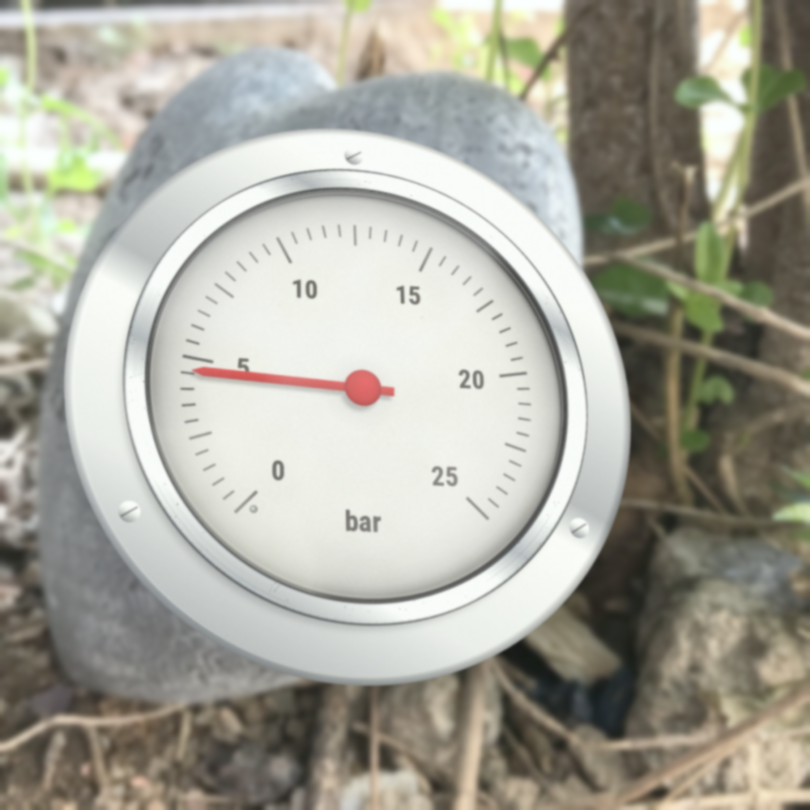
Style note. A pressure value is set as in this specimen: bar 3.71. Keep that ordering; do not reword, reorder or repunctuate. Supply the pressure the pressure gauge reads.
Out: bar 4.5
